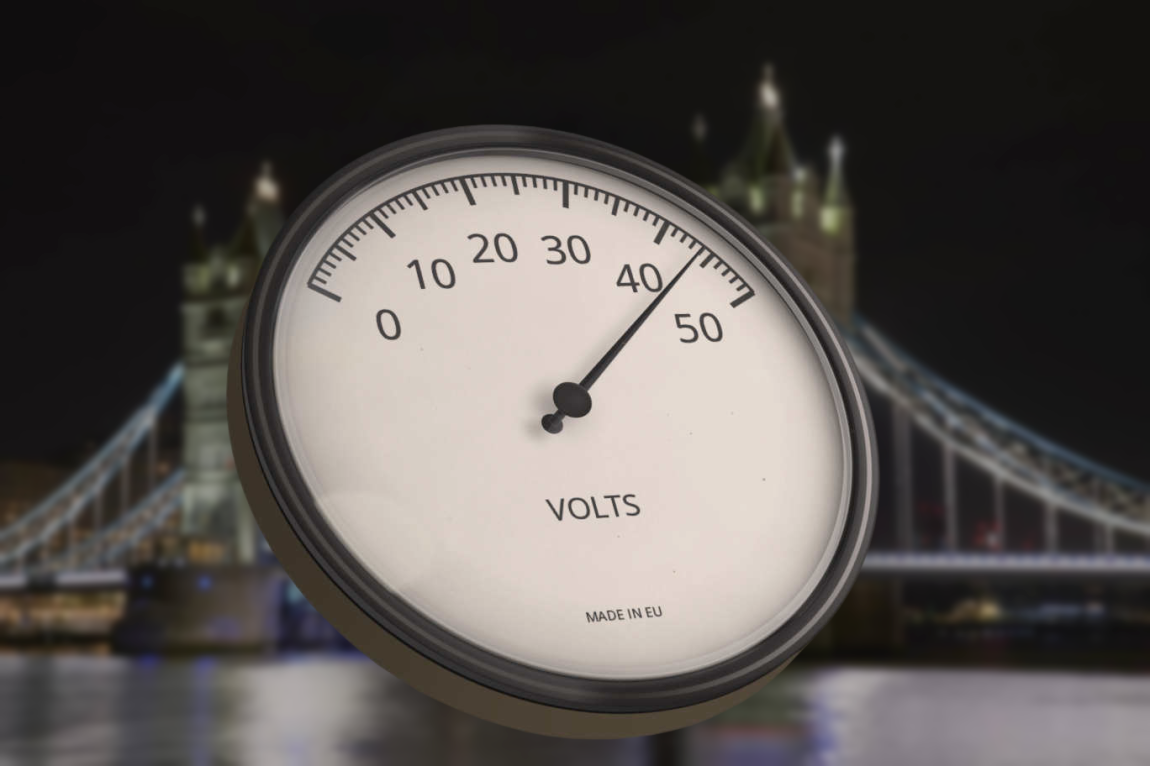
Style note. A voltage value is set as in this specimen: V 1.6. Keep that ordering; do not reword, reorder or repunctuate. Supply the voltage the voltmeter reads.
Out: V 44
